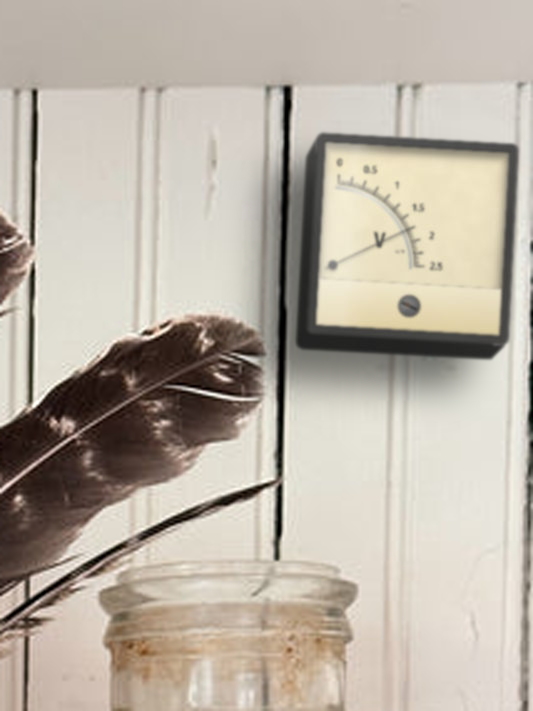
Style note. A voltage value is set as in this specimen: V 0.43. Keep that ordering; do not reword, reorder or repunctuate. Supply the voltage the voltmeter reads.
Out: V 1.75
